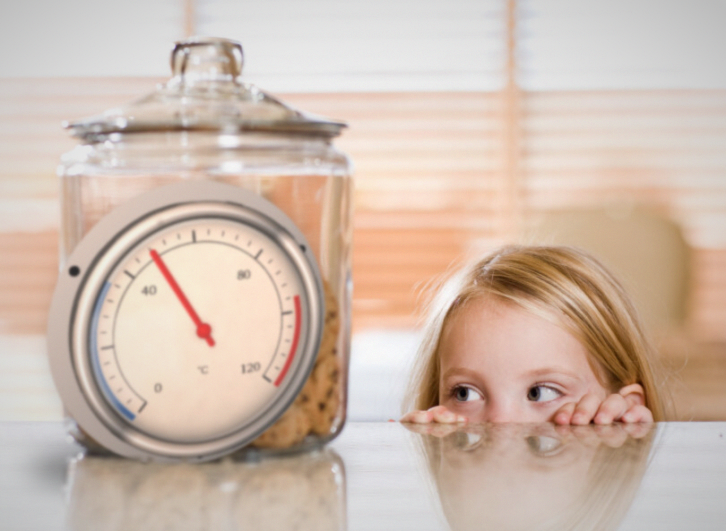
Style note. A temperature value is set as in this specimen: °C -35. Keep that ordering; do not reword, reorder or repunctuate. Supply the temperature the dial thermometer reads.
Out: °C 48
